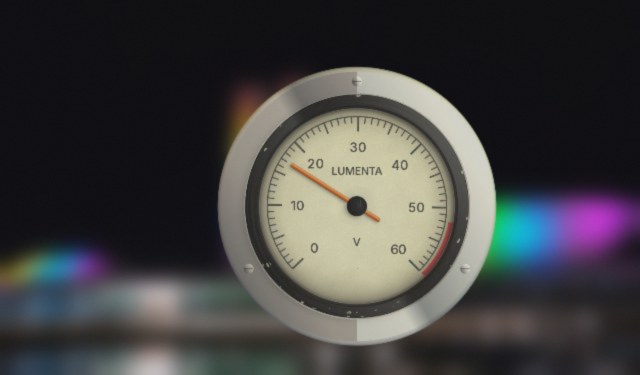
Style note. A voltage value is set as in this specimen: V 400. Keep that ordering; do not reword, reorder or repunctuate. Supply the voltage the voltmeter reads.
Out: V 17
